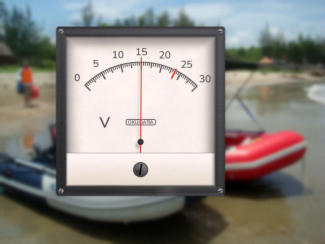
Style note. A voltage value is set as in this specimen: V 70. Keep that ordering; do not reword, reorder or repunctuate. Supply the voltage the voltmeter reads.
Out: V 15
